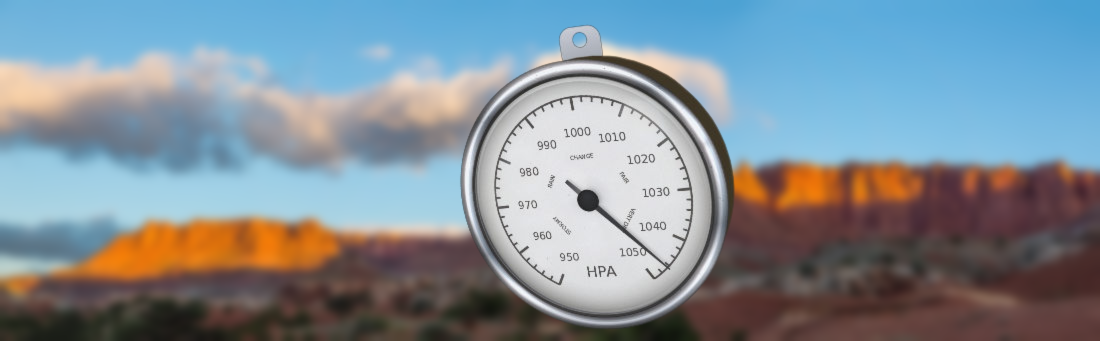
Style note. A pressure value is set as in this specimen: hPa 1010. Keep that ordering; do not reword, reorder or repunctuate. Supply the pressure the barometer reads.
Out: hPa 1046
